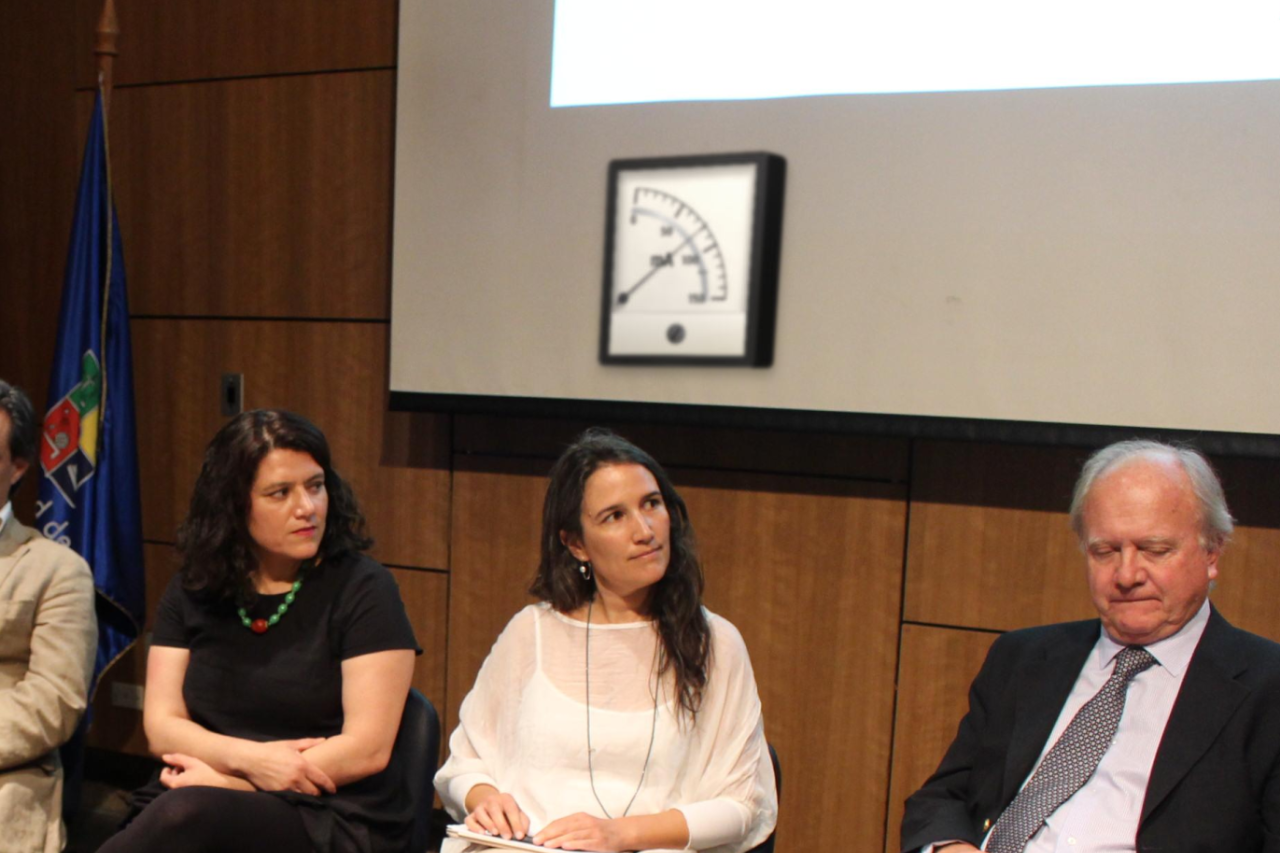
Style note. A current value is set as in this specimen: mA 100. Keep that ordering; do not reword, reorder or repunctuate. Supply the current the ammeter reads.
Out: mA 80
